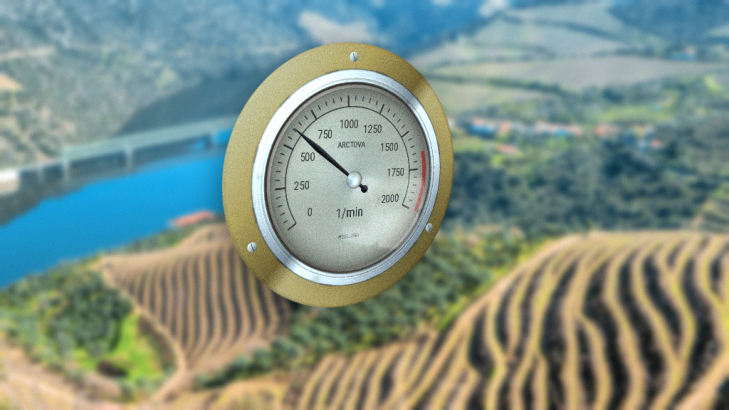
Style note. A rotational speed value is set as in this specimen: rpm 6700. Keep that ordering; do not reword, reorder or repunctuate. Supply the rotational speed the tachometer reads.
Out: rpm 600
